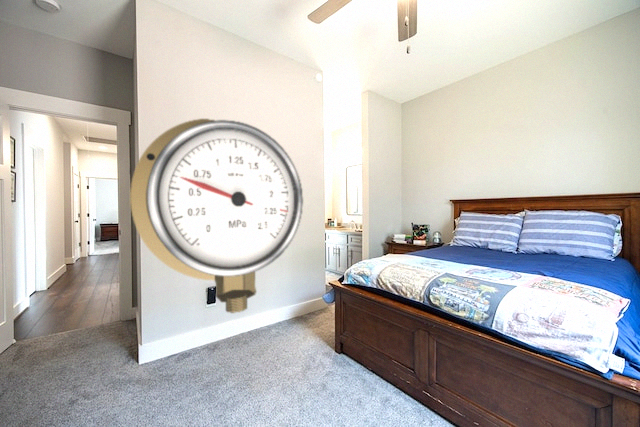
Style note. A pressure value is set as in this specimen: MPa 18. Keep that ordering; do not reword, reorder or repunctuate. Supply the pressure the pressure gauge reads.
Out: MPa 0.6
